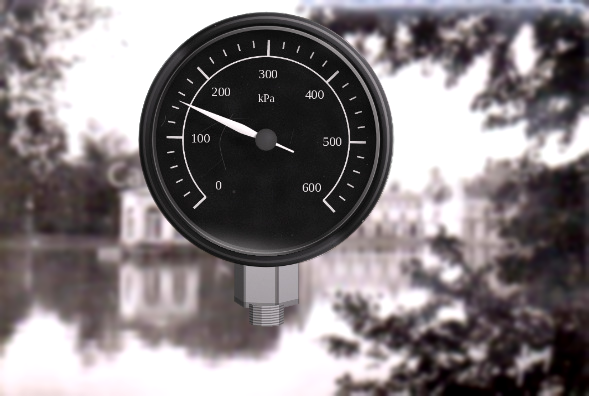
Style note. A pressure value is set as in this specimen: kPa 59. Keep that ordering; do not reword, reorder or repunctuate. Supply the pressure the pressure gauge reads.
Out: kPa 150
